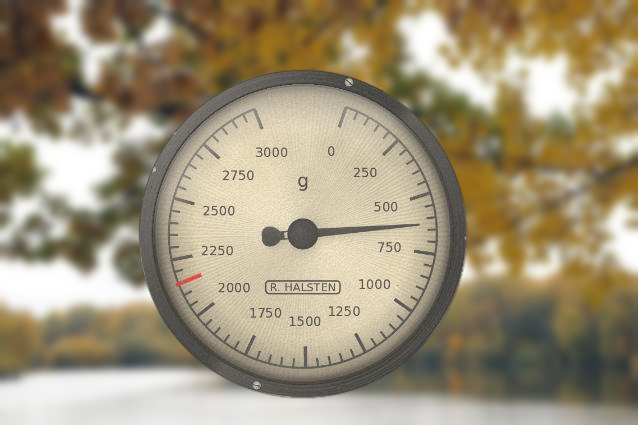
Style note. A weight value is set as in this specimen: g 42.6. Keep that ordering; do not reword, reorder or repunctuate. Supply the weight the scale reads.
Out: g 625
